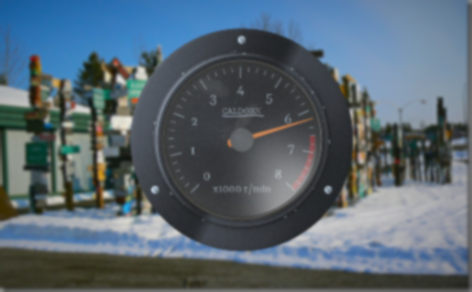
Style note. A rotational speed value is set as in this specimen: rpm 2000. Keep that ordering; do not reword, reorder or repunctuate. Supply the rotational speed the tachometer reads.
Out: rpm 6200
